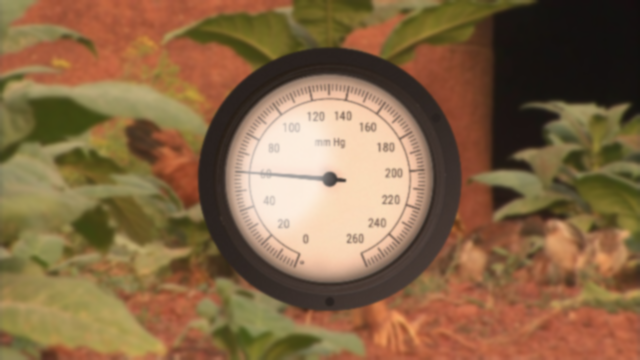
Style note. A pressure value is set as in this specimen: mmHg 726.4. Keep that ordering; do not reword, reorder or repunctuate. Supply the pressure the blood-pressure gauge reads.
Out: mmHg 60
